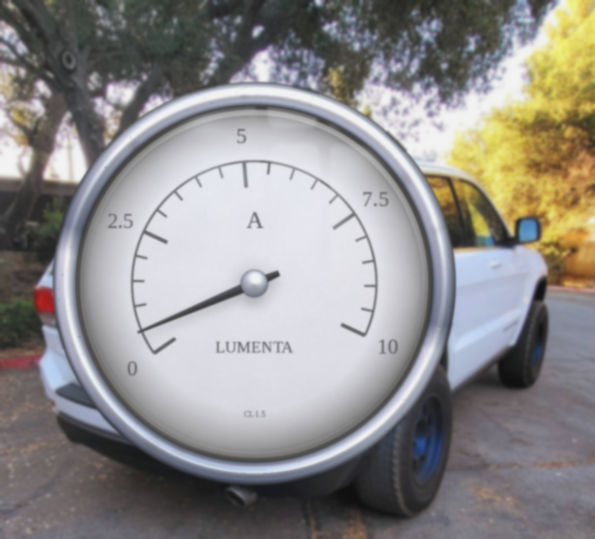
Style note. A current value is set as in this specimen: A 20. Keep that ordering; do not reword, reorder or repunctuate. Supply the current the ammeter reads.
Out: A 0.5
